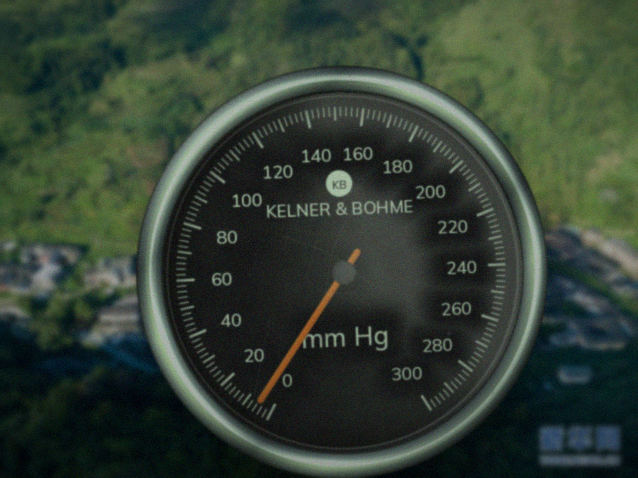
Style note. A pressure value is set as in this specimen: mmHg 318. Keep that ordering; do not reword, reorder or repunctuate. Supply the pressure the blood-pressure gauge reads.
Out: mmHg 6
